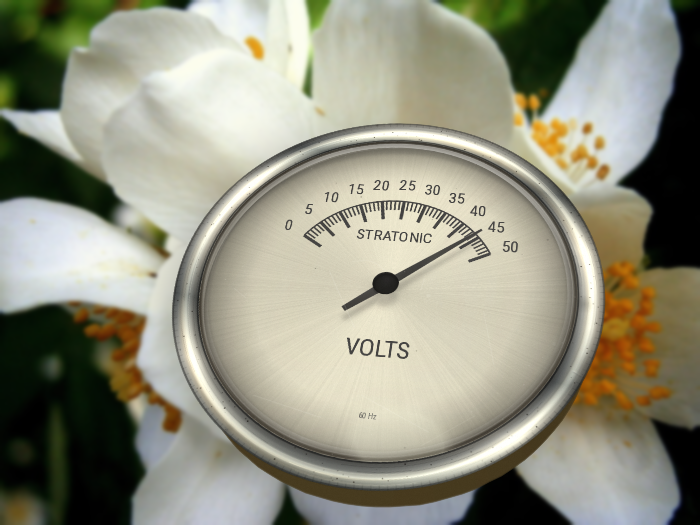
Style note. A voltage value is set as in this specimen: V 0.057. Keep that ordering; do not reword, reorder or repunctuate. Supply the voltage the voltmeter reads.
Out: V 45
